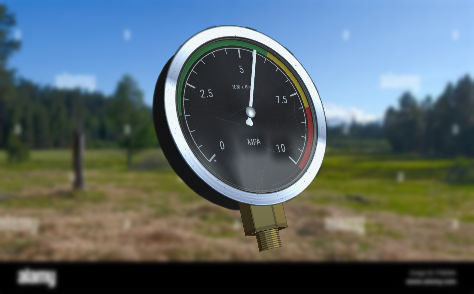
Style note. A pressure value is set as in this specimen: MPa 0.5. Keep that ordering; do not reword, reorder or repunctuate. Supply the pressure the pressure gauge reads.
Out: MPa 5.5
